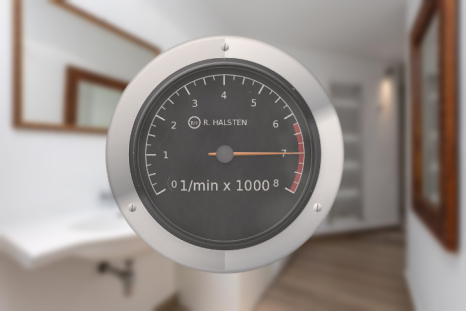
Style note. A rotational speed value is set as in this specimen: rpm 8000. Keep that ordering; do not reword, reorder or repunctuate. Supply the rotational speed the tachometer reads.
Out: rpm 7000
